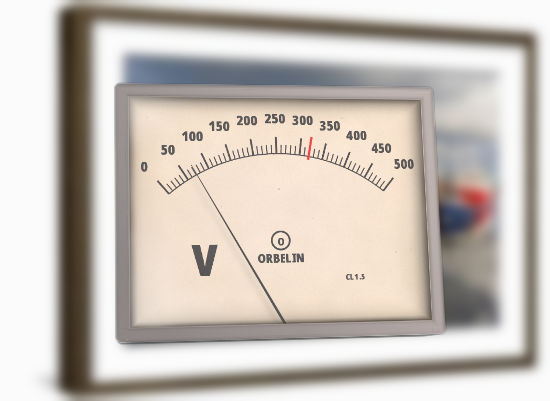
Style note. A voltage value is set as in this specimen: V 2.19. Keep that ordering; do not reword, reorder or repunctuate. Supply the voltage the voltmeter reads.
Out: V 70
